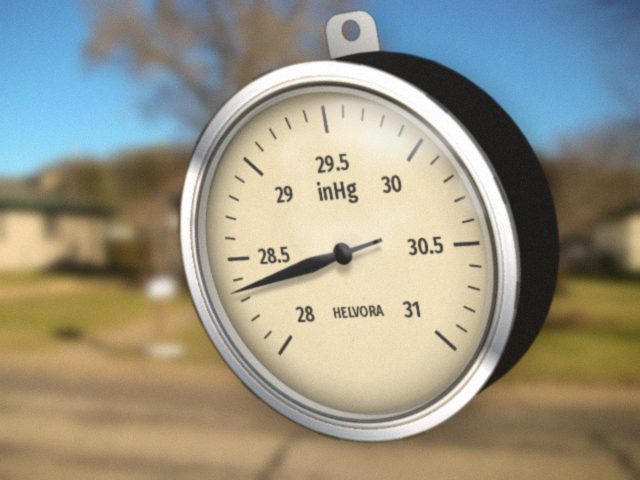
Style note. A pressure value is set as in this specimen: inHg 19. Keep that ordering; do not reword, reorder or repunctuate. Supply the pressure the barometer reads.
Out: inHg 28.35
